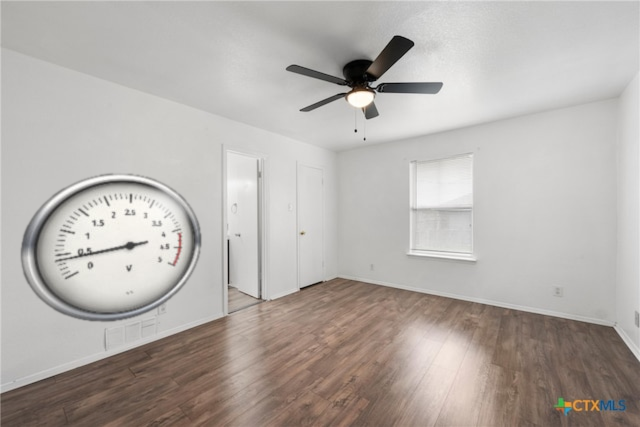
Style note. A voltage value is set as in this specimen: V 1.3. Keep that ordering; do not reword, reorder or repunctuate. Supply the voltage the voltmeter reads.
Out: V 0.4
